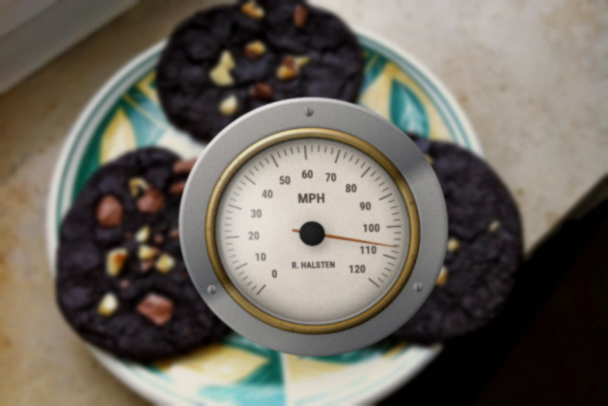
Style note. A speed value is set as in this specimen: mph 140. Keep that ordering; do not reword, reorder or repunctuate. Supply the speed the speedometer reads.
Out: mph 106
